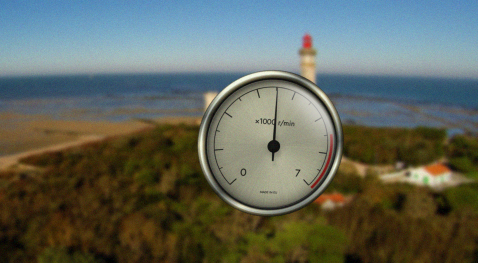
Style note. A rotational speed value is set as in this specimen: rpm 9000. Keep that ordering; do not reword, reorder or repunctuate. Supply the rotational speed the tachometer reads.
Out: rpm 3500
